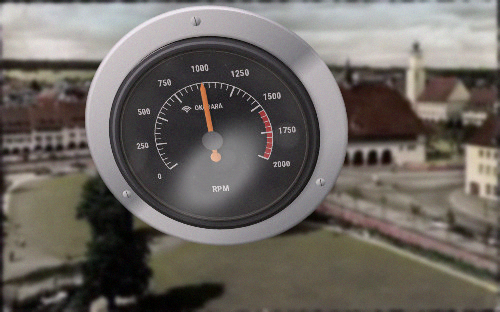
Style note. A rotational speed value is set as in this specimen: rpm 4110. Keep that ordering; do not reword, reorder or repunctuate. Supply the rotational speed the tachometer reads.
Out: rpm 1000
